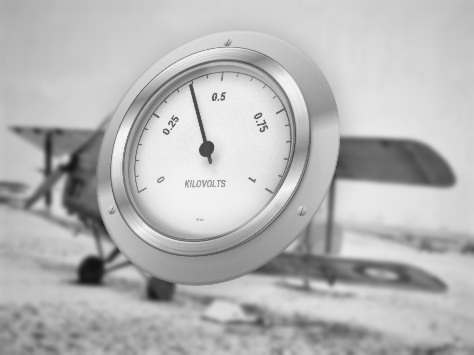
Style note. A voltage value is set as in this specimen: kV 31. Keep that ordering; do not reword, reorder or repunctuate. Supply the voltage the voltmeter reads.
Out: kV 0.4
